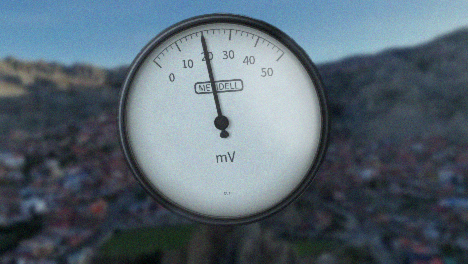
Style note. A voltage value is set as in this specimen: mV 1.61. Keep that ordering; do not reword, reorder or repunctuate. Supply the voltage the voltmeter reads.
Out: mV 20
